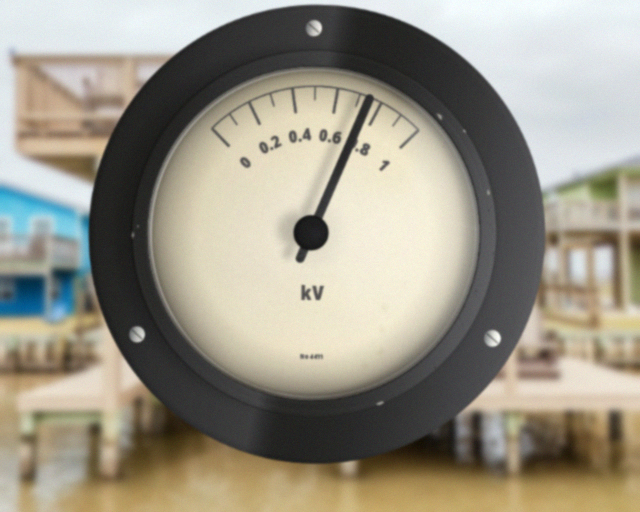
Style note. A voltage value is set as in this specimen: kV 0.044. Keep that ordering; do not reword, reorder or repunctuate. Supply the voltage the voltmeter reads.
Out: kV 0.75
